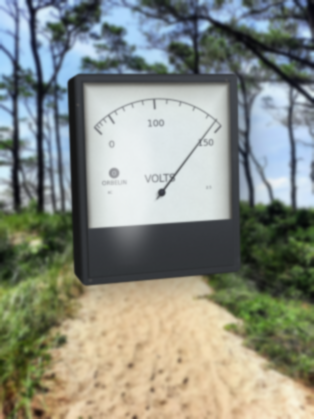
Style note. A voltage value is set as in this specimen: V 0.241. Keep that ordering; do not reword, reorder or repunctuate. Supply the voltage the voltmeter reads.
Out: V 145
